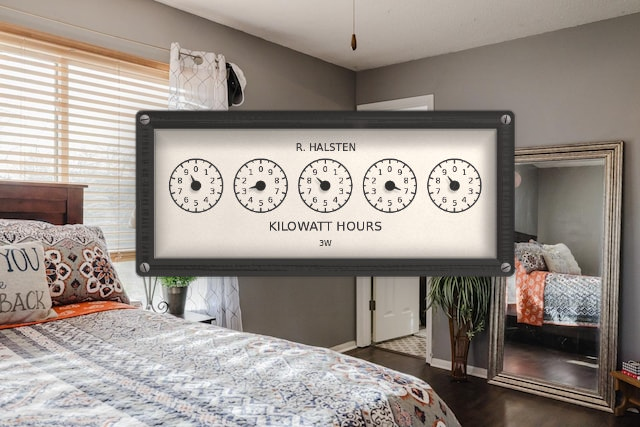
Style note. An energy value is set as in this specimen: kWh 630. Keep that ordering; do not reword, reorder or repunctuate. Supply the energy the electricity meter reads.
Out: kWh 92869
